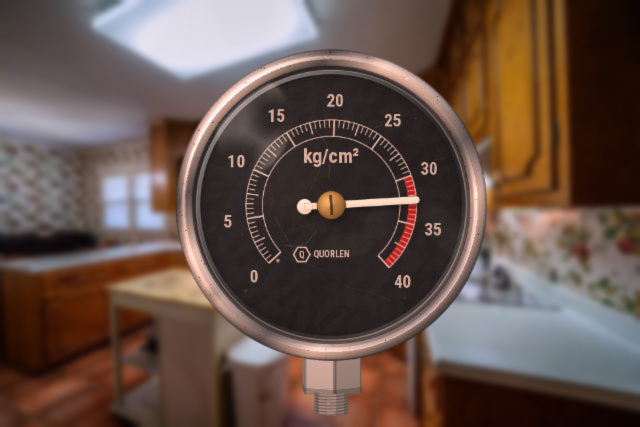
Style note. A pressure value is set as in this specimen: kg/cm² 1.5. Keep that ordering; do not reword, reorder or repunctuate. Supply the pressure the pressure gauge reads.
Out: kg/cm² 32.5
